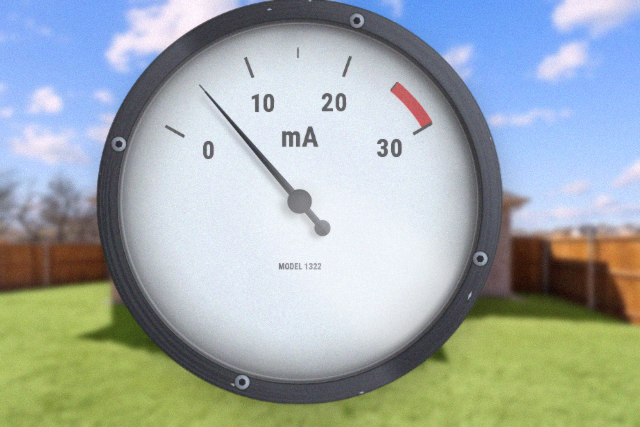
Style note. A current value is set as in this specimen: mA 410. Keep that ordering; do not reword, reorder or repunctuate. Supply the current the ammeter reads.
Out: mA 5
